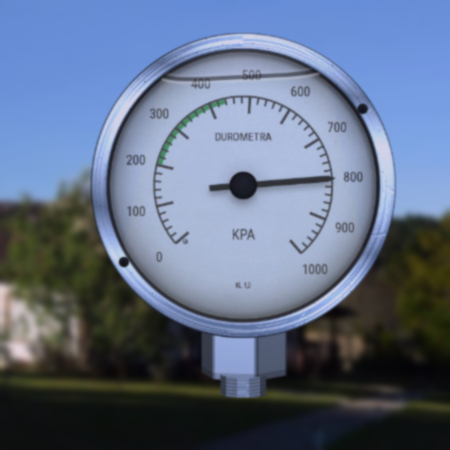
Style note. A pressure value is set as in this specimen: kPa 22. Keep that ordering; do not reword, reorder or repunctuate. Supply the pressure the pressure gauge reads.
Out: kPa 800
